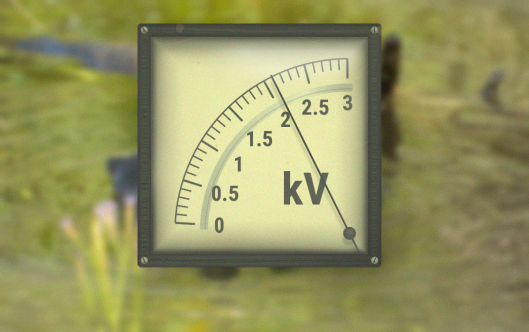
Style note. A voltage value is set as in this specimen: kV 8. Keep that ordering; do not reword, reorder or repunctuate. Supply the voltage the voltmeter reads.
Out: kV 2.1
